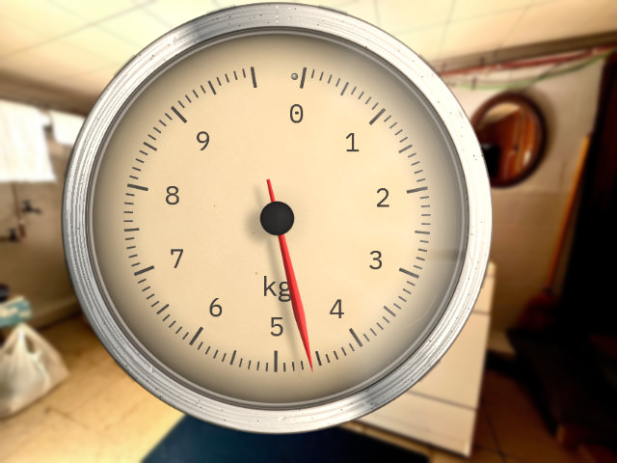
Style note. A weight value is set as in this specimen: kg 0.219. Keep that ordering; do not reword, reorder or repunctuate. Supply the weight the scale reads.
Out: kg 4.6
